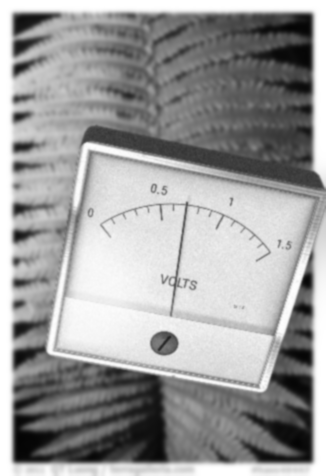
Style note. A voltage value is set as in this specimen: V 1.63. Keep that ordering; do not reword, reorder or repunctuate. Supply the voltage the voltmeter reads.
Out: V 0.7
